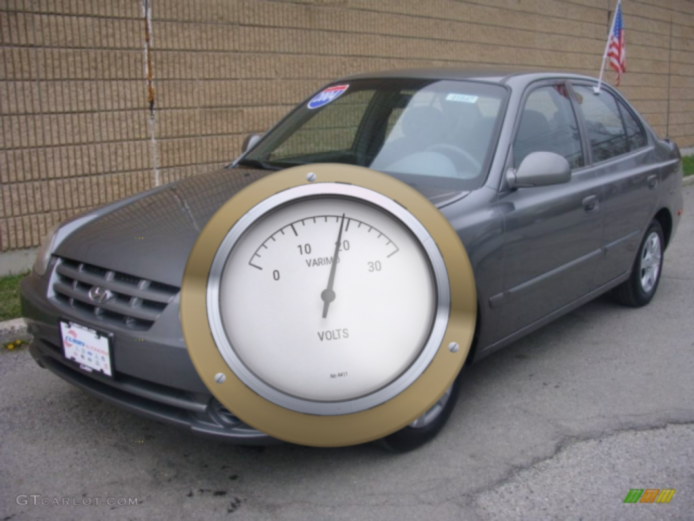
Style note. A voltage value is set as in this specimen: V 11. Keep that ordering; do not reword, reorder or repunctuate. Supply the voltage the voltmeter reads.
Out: V 19
